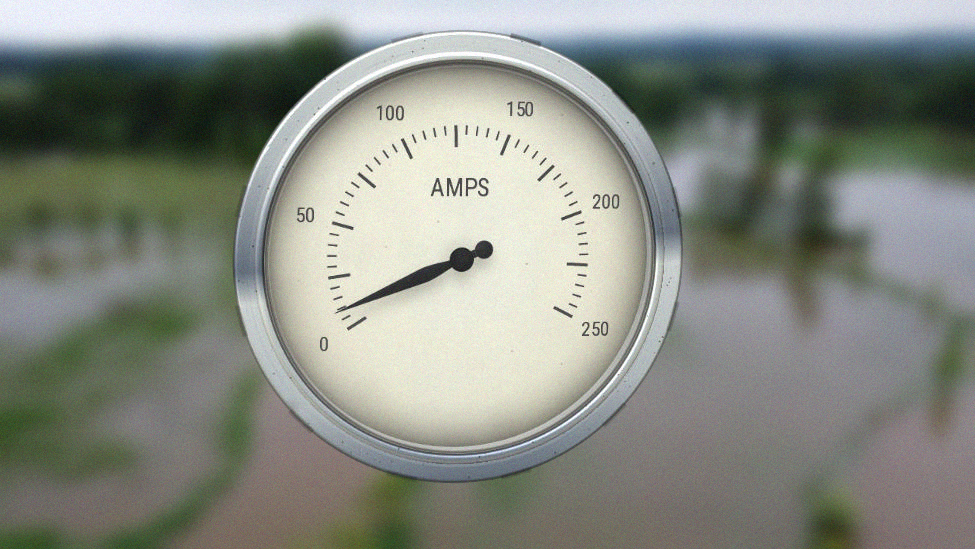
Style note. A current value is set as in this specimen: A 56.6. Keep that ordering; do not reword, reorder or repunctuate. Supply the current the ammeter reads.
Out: A 10
